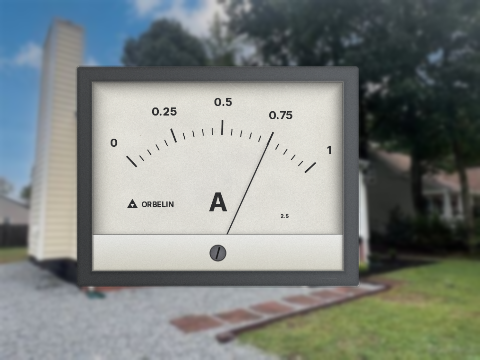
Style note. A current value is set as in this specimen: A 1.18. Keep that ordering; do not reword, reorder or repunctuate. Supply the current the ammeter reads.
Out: A 0.75
